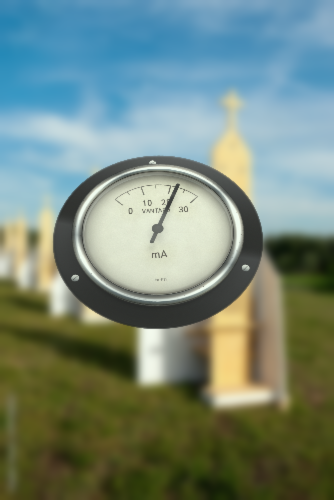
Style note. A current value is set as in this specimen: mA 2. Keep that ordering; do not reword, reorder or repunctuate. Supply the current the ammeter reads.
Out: mA 22.5
